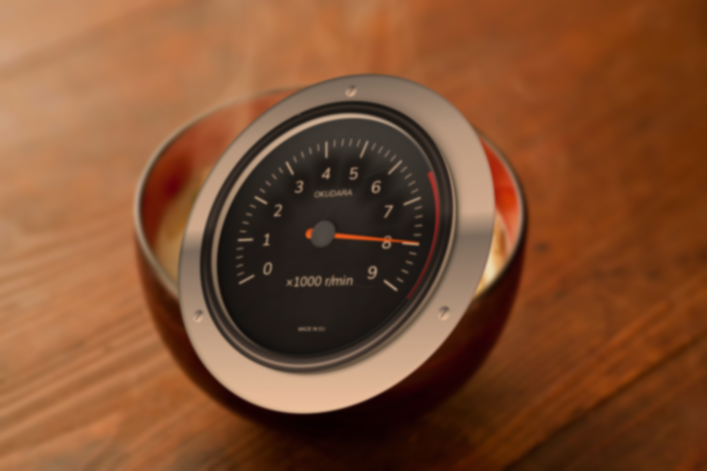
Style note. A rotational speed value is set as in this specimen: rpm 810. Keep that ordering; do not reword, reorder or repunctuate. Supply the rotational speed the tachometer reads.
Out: rpm 8000
